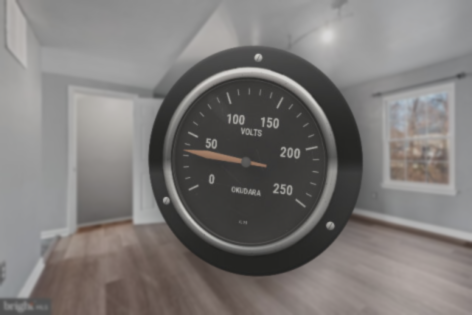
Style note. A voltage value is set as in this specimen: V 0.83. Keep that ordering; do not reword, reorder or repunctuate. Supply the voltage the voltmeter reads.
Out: V 35
